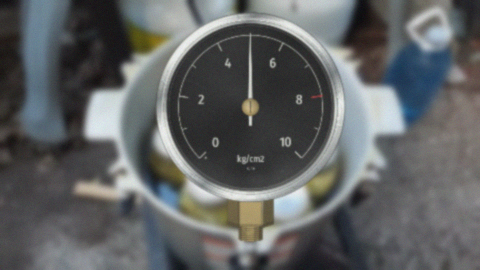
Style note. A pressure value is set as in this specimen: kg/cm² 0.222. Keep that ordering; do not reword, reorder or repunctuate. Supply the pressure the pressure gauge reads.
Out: kg/cm² 5
